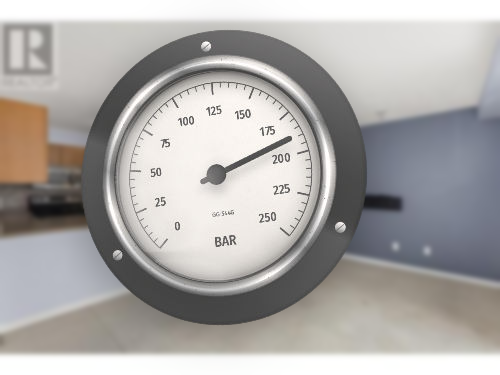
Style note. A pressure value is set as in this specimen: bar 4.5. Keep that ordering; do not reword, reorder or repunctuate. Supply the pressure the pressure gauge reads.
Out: bar 190
